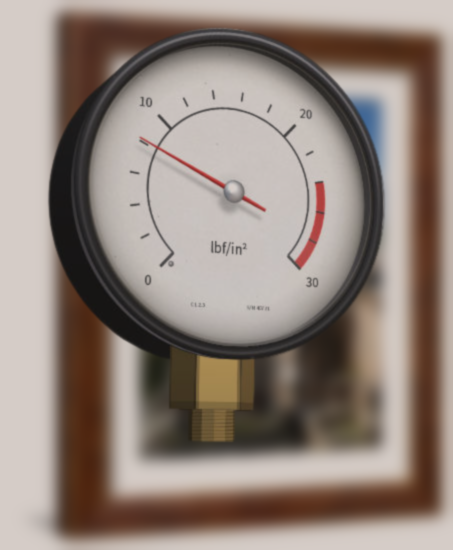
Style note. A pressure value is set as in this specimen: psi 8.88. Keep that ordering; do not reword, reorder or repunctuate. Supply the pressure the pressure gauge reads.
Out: psi 8
